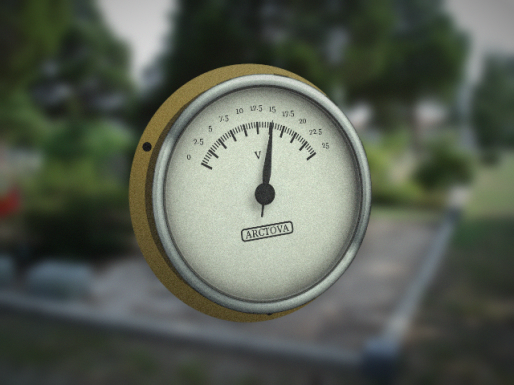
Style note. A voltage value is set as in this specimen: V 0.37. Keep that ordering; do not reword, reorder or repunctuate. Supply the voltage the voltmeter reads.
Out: V 15
